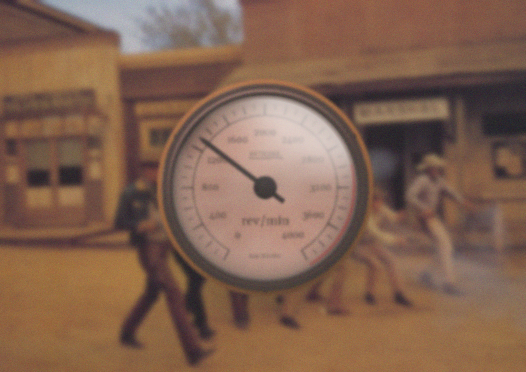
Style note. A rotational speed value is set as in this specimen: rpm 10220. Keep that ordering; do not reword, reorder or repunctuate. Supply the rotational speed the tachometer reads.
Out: rpm 1300
